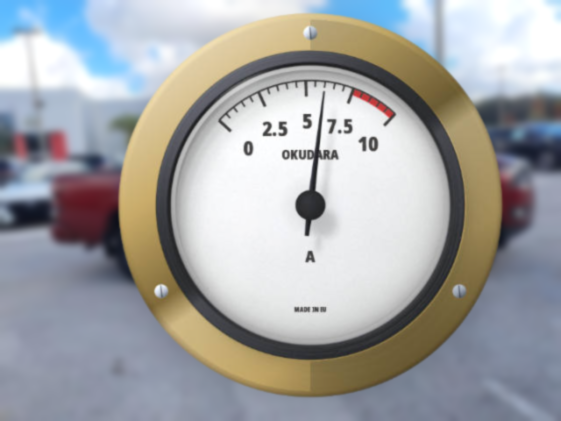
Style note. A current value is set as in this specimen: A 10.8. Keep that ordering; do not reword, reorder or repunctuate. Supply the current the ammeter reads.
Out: A 6
